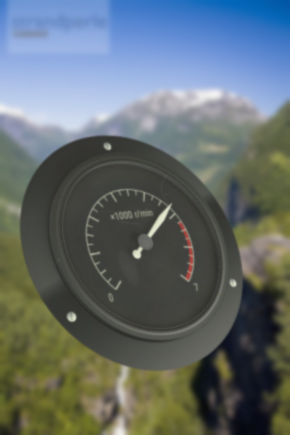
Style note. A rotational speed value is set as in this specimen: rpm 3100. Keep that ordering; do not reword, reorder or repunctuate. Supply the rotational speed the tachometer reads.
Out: rpm 4750
